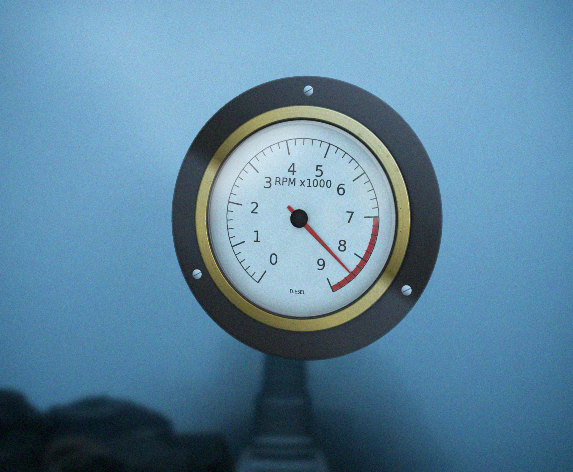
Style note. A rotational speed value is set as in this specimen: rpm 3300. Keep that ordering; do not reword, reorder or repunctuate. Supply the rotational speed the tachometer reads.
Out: rpm 8400
